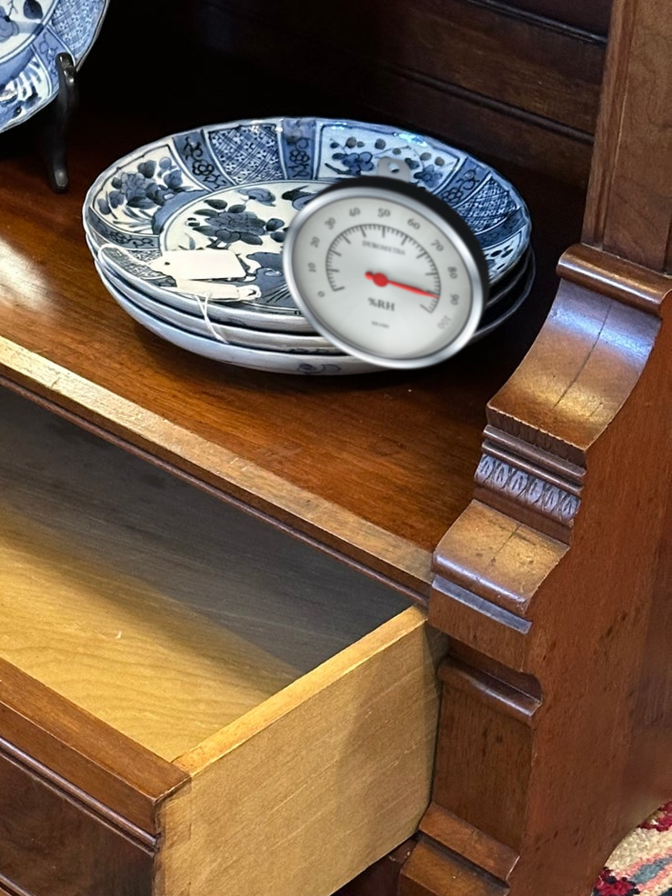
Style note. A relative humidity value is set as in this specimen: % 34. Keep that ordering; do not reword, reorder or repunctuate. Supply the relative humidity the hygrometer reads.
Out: % 90
